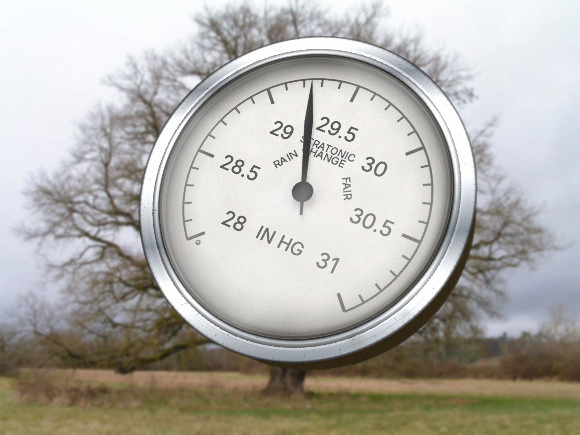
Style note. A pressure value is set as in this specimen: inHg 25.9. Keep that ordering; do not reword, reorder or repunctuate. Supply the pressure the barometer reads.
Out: inHg 29.25
